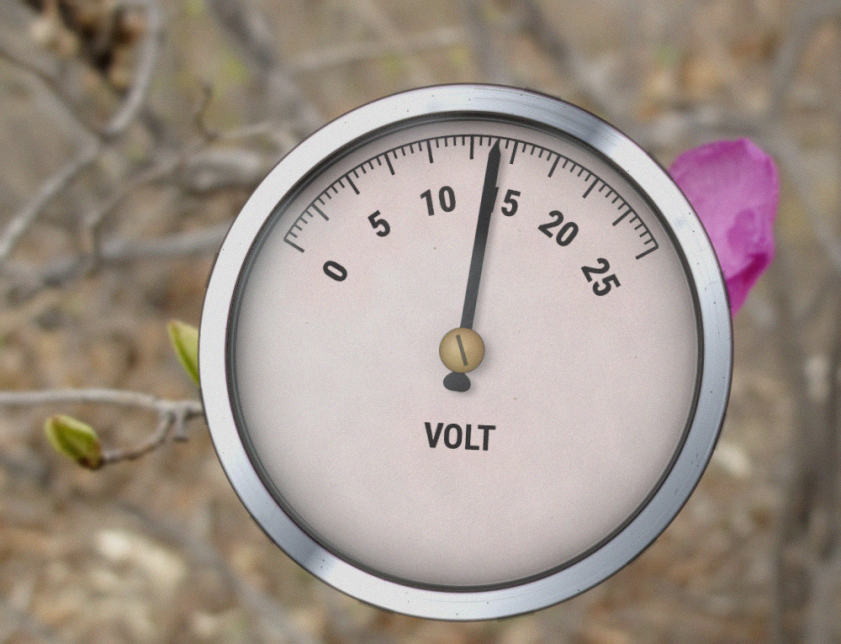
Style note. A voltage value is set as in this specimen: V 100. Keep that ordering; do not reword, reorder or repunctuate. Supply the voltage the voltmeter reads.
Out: V 14
